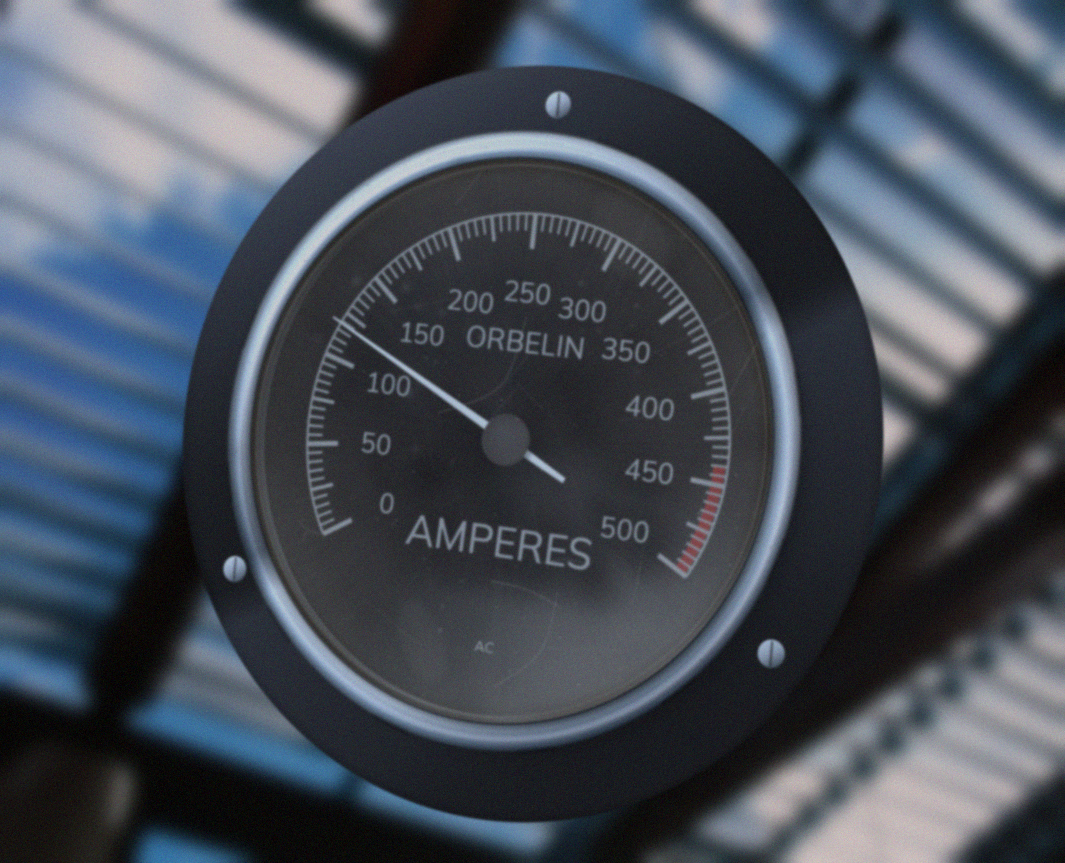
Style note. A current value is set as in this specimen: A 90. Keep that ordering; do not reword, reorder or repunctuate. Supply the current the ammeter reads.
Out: A 120
